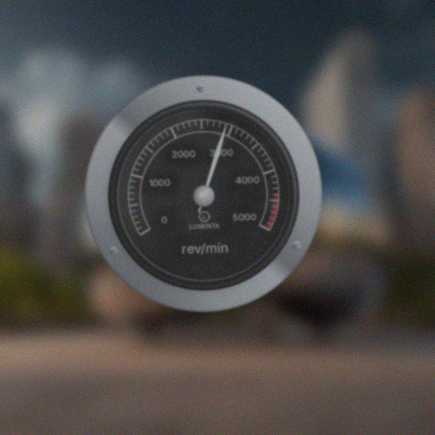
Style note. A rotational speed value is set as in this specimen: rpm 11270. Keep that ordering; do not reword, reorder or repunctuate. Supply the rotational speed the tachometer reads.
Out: rpm 2900
